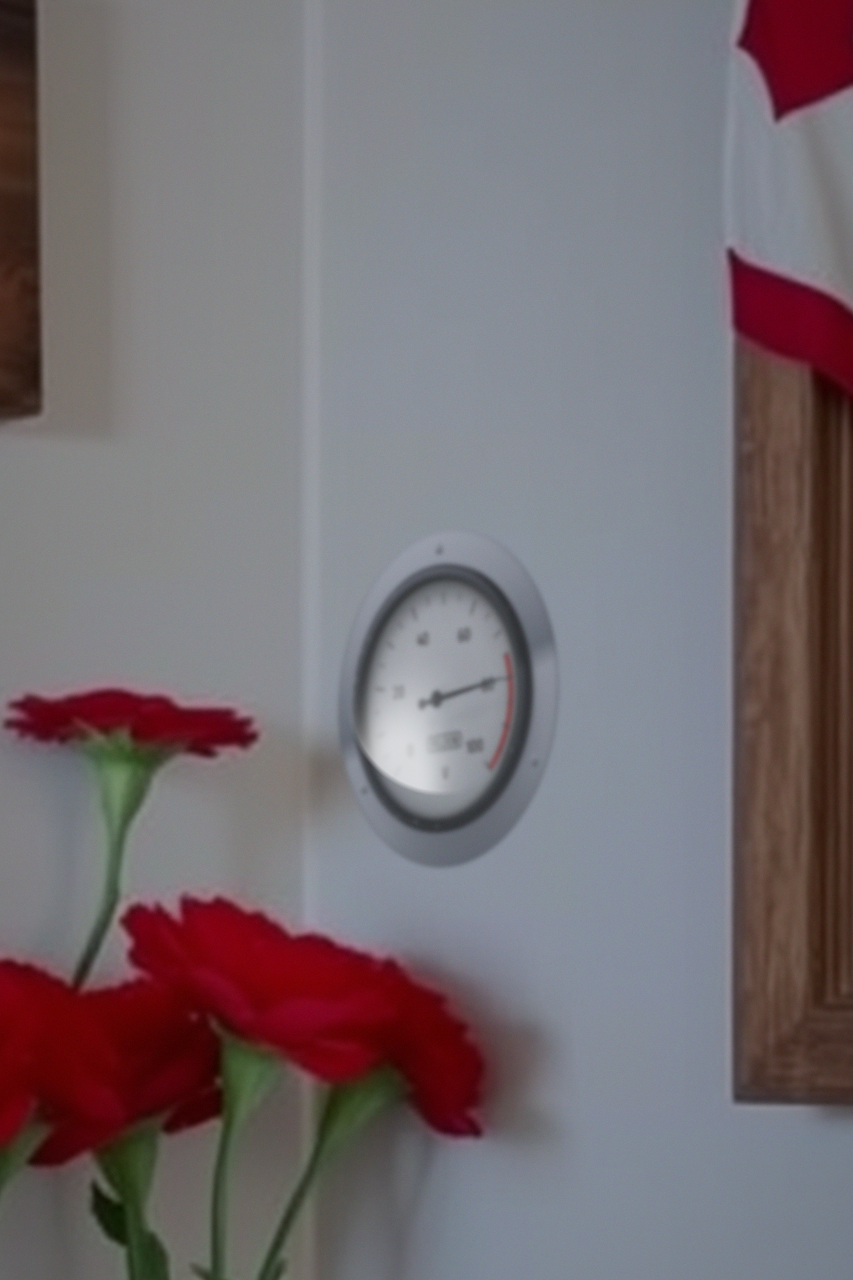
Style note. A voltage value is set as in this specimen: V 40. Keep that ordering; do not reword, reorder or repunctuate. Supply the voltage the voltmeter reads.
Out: V 80
